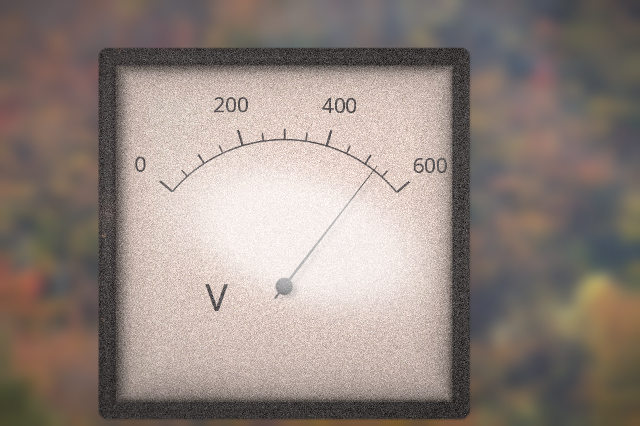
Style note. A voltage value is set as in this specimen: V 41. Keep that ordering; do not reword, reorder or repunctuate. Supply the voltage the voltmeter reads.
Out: V 525
